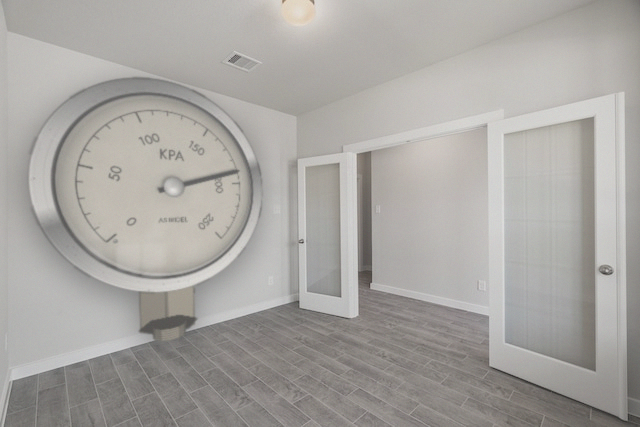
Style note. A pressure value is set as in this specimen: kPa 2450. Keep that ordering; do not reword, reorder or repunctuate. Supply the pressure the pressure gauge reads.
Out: kPa 190
